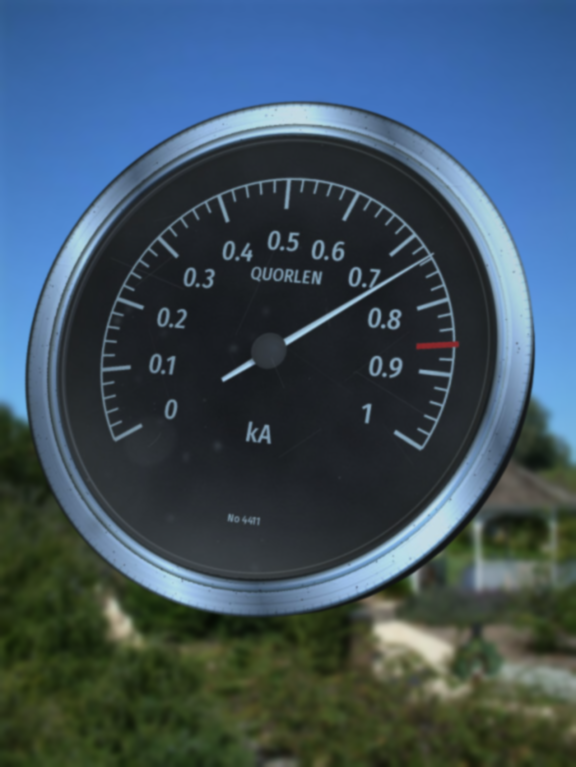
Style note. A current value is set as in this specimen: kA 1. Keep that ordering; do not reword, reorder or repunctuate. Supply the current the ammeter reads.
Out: kA 0.74
